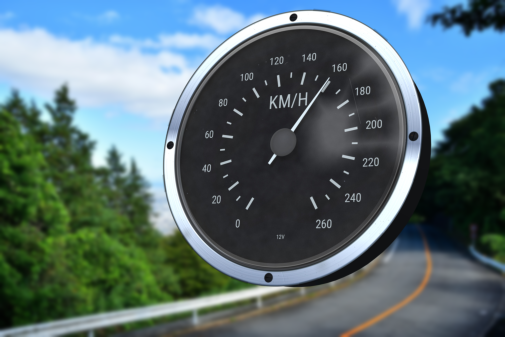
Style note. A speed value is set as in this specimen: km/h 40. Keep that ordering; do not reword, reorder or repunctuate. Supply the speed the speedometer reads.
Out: km/h 160
